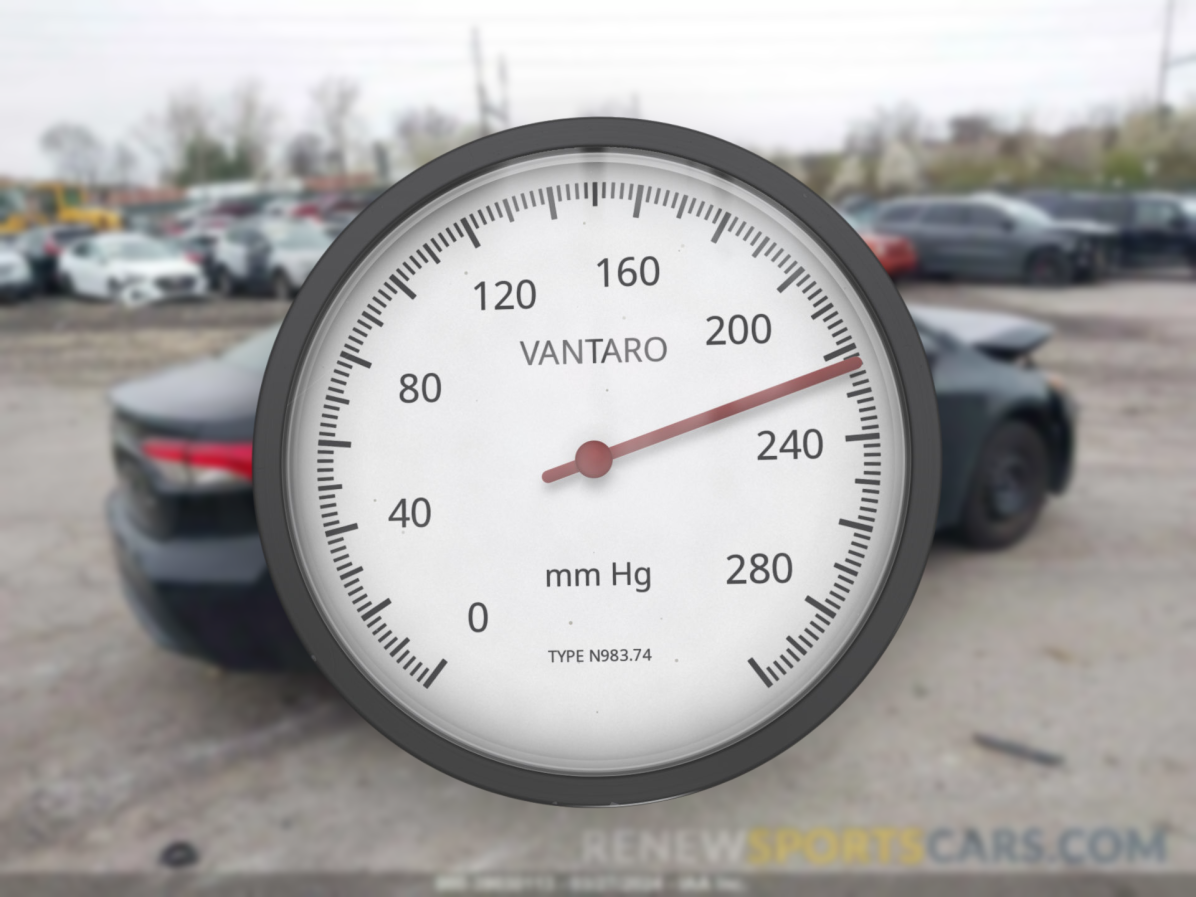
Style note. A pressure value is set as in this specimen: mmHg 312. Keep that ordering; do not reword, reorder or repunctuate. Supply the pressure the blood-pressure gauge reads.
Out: mmHg 224
